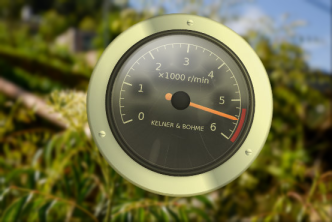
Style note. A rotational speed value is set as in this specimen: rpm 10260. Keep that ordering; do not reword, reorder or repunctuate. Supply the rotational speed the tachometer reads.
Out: rpm 5500
